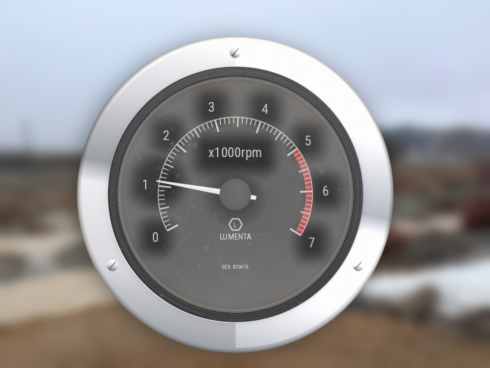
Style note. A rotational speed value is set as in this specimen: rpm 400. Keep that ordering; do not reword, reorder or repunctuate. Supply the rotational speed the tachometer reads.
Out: rpm 1100
